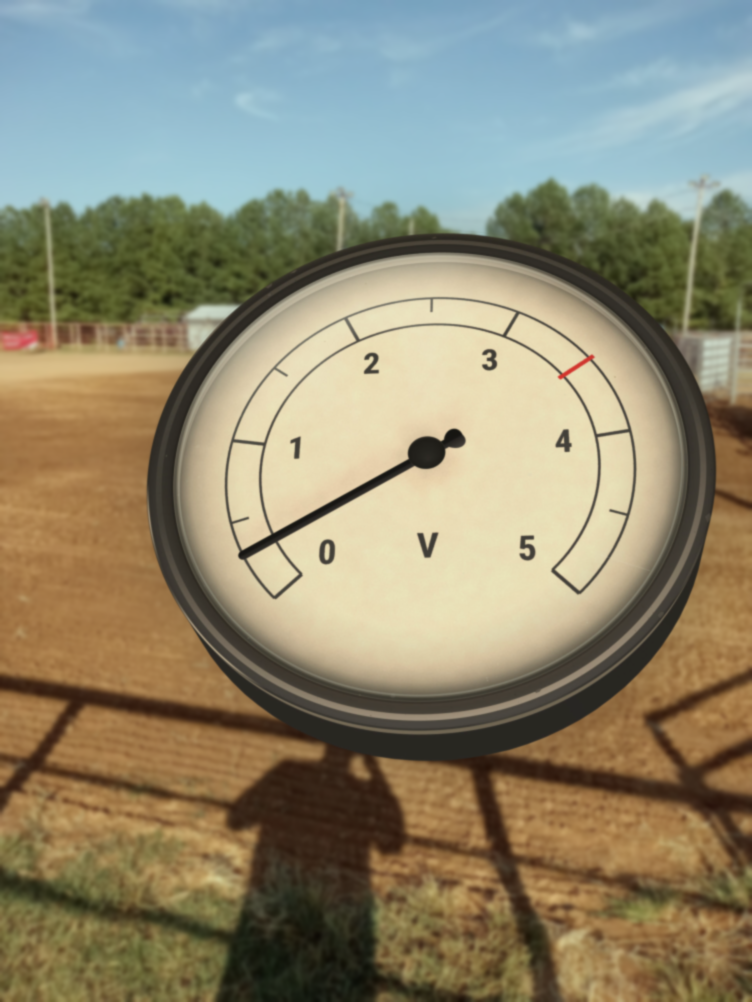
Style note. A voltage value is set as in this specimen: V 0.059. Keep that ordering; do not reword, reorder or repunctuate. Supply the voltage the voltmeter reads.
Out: V 0.25
